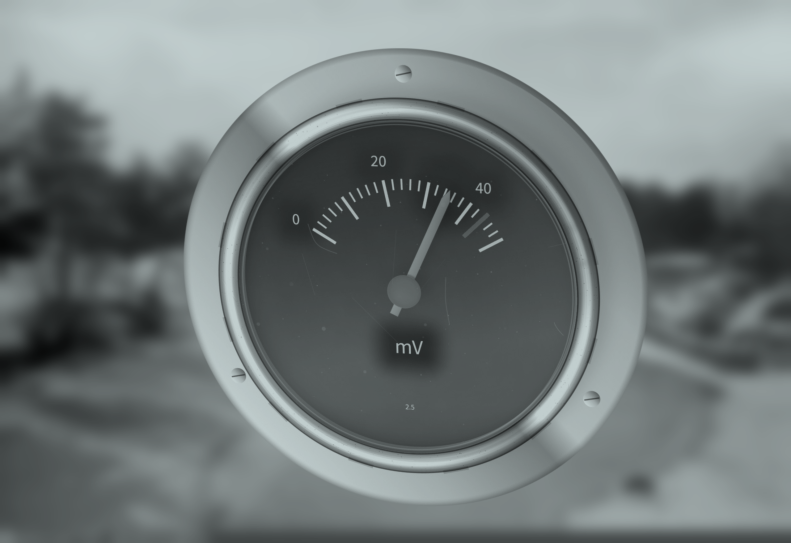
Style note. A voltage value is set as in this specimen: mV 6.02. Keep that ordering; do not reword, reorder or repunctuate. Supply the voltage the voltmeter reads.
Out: mV 35
